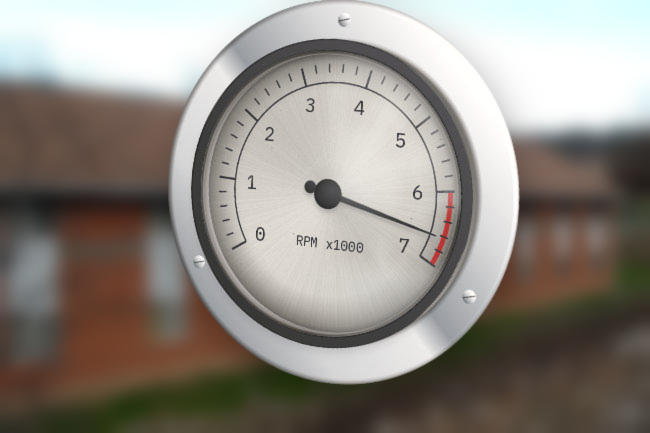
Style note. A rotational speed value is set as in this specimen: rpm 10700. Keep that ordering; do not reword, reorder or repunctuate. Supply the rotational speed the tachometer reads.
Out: rpm 6600
